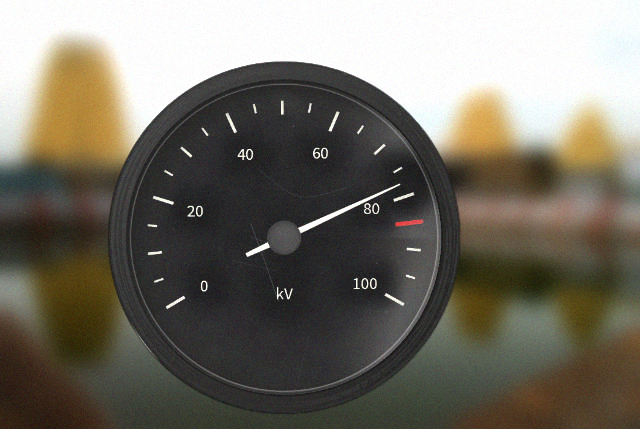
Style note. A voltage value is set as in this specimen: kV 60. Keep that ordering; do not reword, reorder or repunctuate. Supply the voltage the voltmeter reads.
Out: kV 77.5
